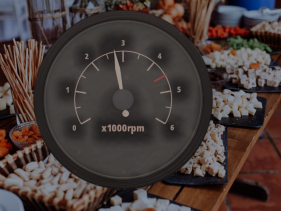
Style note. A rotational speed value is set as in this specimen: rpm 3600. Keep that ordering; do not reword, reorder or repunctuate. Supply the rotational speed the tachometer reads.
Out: rpm 2750
